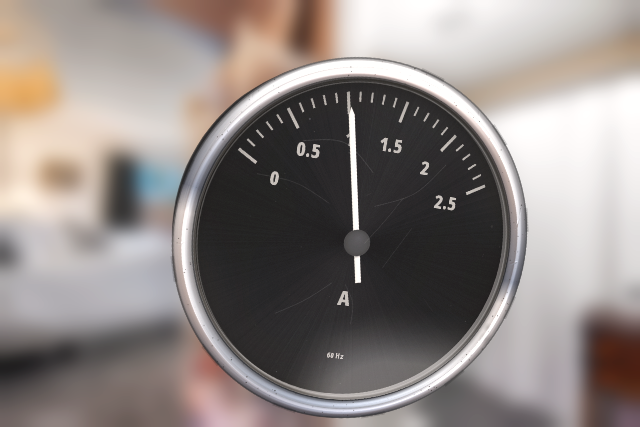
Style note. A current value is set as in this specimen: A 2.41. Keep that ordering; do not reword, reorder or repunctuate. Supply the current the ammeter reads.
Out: A 1
